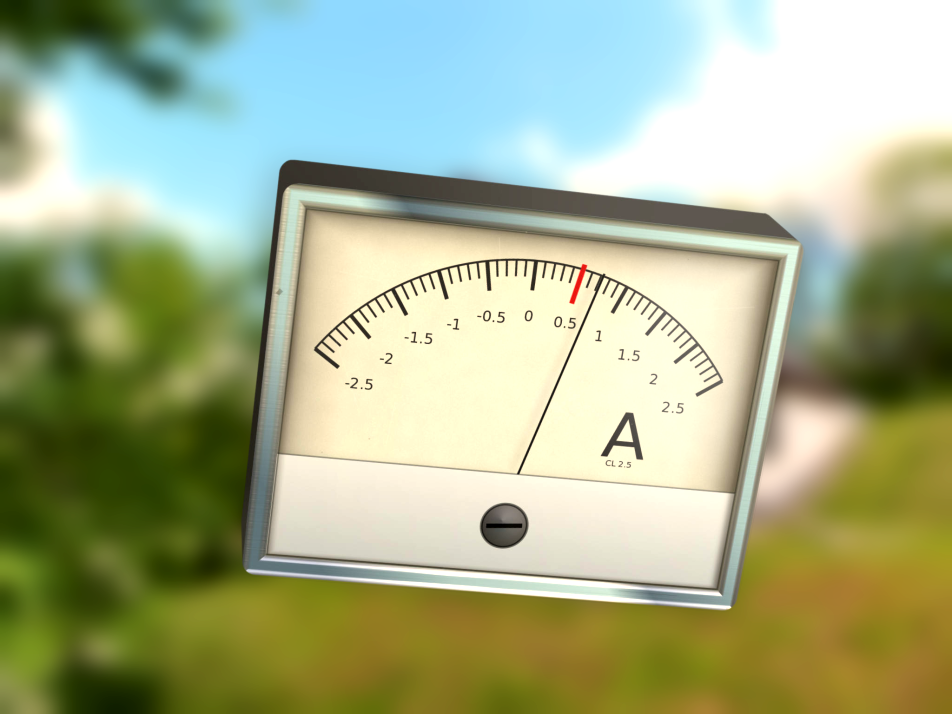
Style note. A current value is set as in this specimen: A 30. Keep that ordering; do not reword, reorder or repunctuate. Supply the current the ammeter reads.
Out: A 0.7
